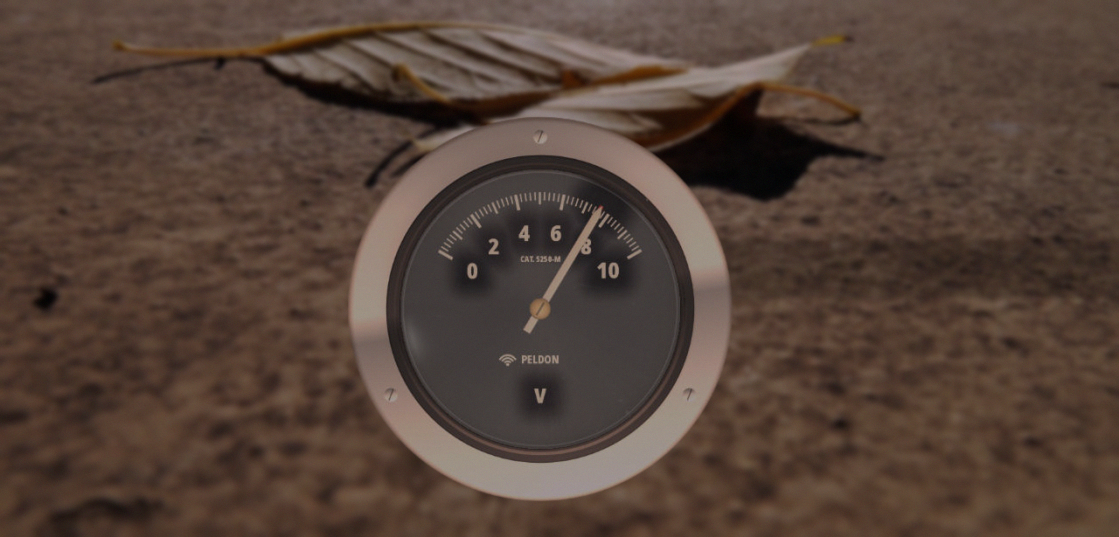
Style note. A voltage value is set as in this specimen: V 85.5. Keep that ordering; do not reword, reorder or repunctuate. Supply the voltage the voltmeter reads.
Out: V 7.6
